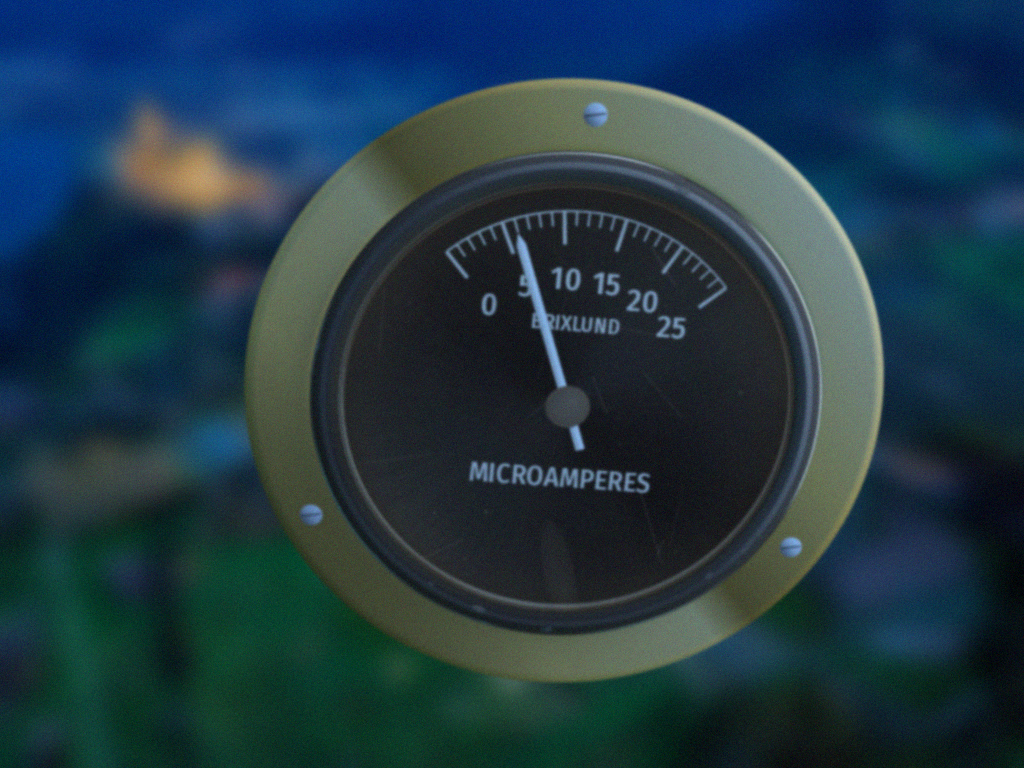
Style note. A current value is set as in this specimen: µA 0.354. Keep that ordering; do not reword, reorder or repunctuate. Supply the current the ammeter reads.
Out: µA 6
